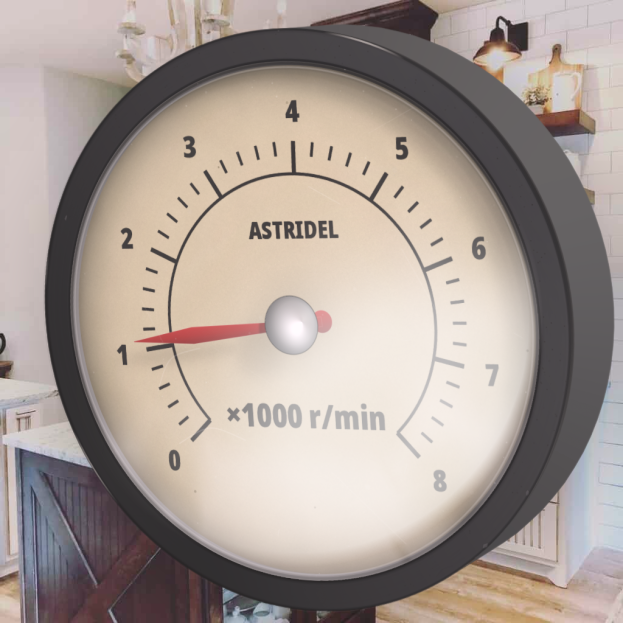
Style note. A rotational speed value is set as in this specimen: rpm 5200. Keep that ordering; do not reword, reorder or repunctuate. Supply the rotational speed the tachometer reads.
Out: rpm 1100
